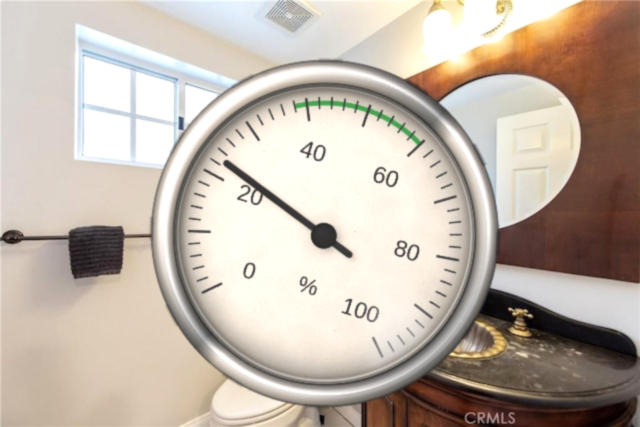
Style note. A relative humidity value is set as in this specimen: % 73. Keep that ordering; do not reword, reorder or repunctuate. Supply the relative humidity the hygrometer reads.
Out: % 23
